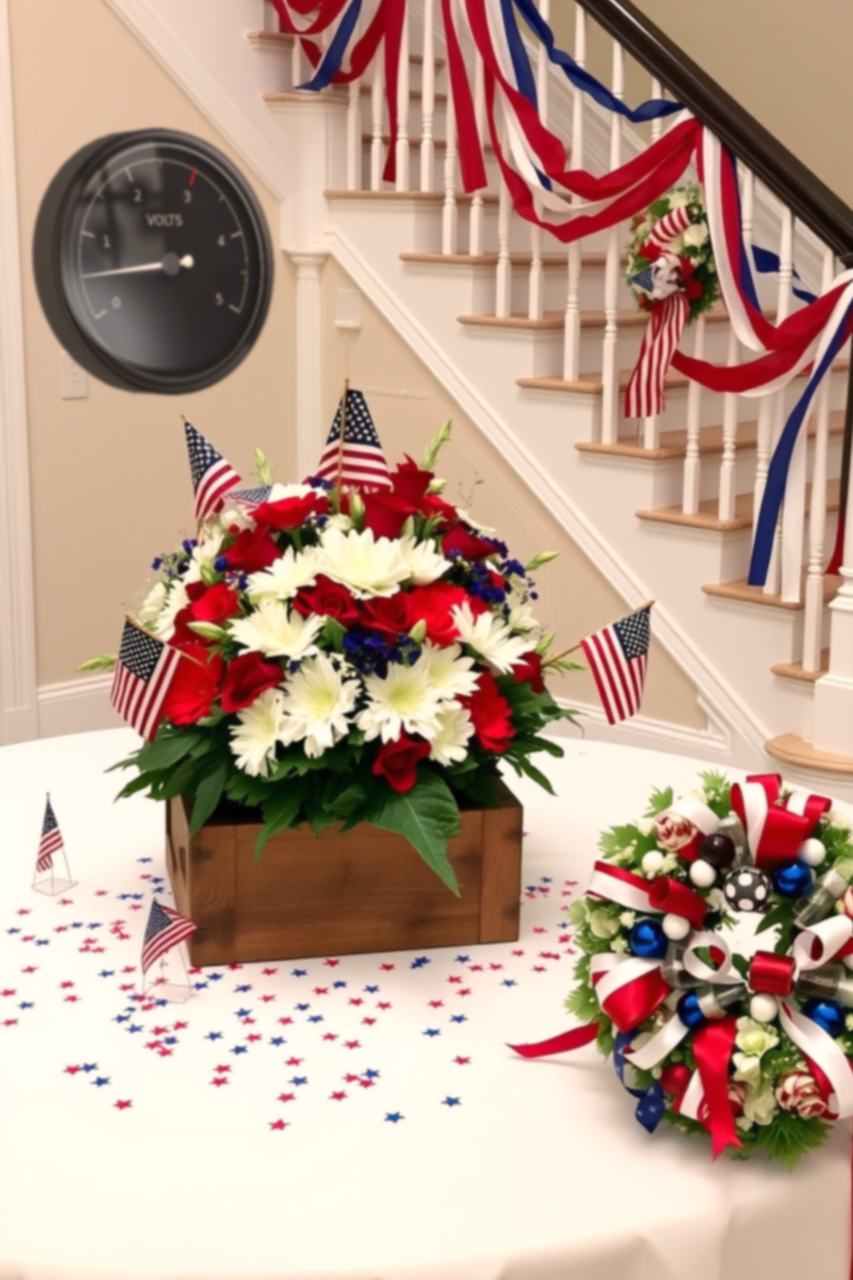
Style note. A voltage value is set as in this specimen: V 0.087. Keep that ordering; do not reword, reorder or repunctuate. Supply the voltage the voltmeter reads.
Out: V 0.5
